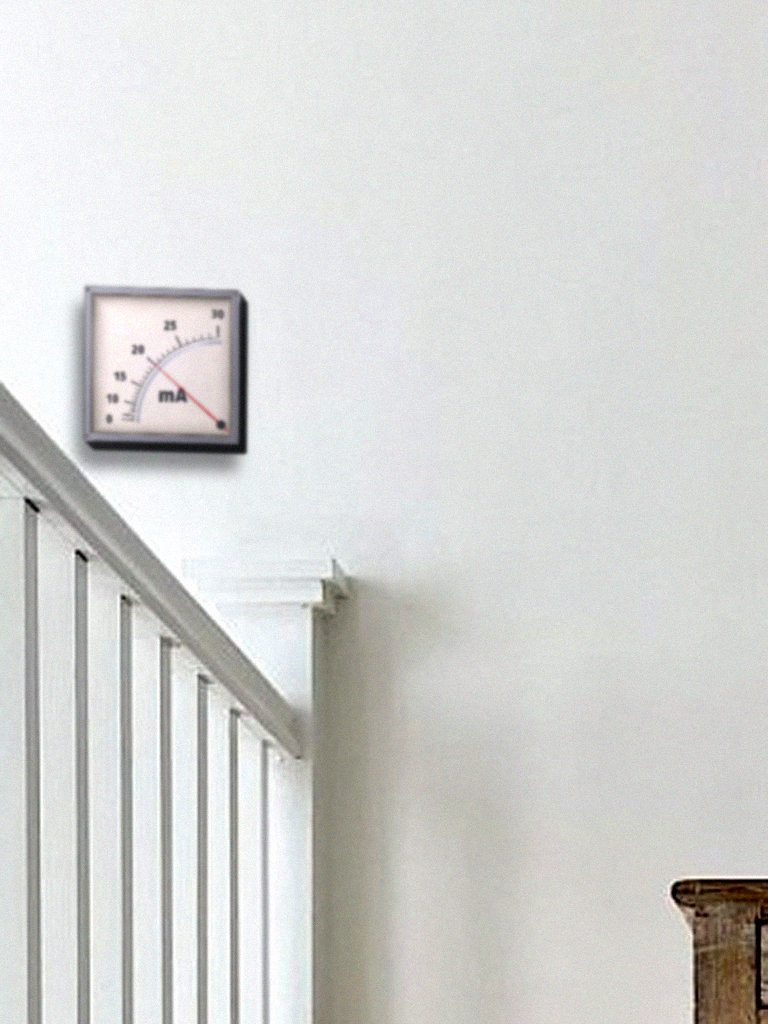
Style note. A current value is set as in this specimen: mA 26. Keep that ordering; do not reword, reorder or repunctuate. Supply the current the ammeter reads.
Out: mA 20
